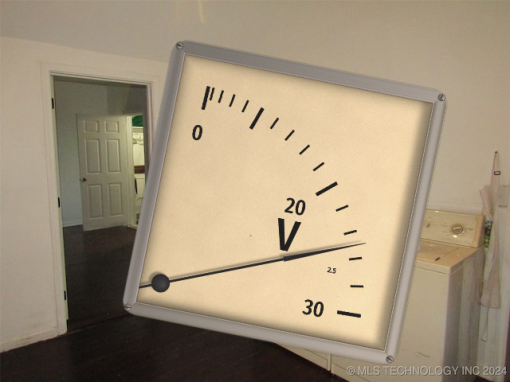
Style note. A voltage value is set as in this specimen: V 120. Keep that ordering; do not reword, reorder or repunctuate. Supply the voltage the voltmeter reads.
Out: V 25
